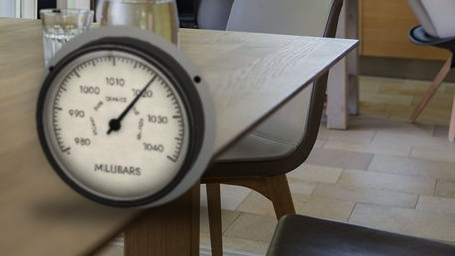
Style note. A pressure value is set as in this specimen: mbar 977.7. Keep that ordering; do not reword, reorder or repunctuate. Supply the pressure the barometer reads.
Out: mbar 1020
